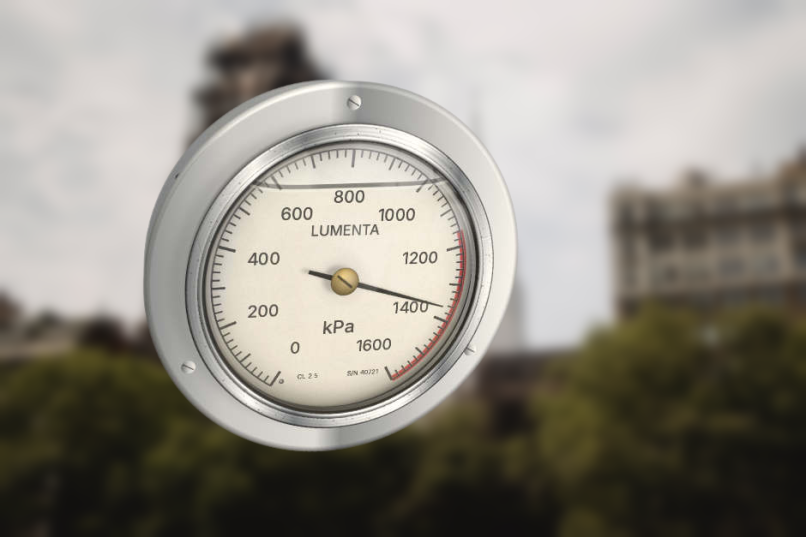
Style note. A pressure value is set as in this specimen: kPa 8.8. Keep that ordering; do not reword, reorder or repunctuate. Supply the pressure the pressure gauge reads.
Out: kPa 1360
